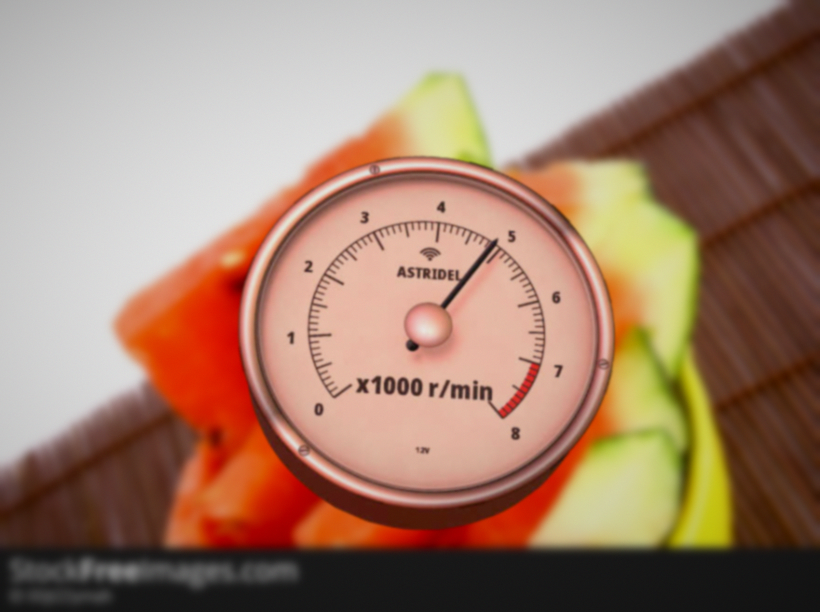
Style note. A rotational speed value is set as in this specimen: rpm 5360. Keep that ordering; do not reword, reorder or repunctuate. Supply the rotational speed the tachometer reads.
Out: rpm 4900
